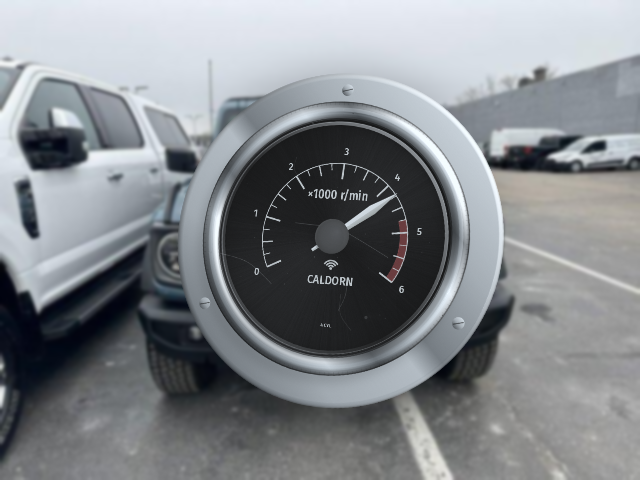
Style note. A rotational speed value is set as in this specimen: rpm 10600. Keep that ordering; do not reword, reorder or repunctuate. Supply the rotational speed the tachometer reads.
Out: rpm 4250
